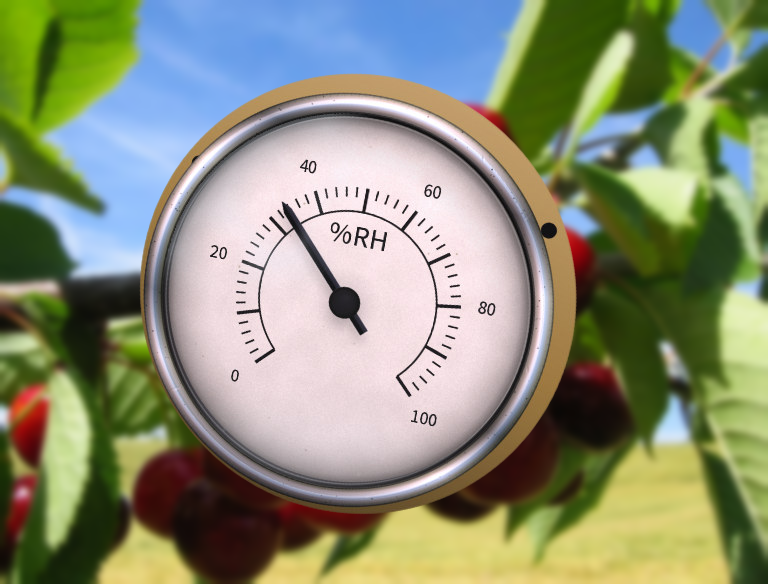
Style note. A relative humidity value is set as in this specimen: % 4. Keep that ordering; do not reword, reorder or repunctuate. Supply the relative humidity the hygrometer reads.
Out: % 34
